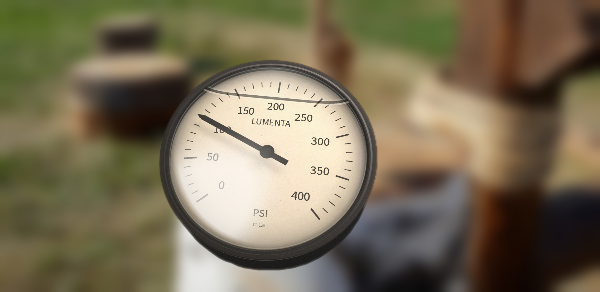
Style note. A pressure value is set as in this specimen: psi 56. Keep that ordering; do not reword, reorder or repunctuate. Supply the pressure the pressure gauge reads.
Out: psi 100
